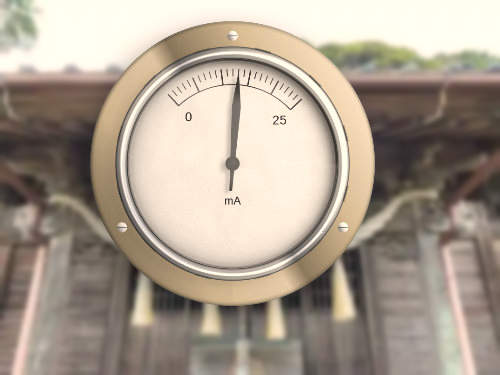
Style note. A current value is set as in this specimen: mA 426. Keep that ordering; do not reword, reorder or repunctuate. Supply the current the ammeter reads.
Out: mA 13
